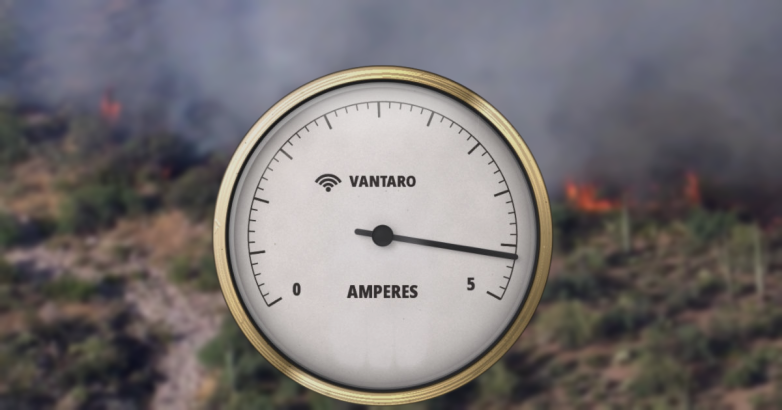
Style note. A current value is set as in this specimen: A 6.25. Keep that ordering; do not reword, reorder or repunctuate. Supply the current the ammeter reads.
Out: A 4.6
